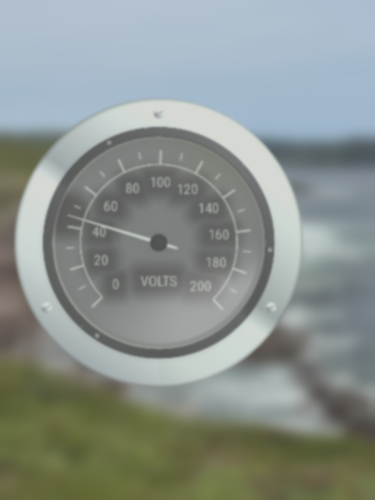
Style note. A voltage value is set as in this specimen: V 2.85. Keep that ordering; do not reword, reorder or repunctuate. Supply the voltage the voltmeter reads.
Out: V 45
